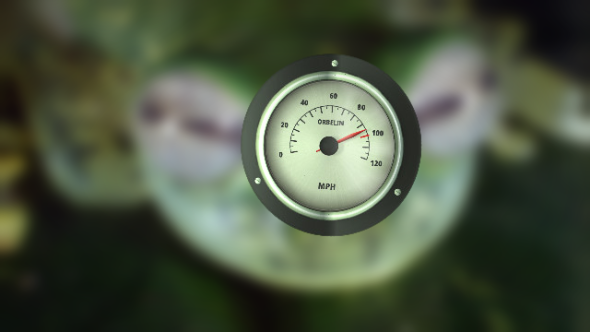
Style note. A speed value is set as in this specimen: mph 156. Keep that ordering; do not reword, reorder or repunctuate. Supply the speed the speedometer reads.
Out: mph 95
